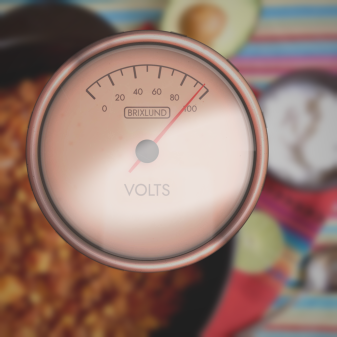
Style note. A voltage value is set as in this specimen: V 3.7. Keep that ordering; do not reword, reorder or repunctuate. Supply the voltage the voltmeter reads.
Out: V 95
